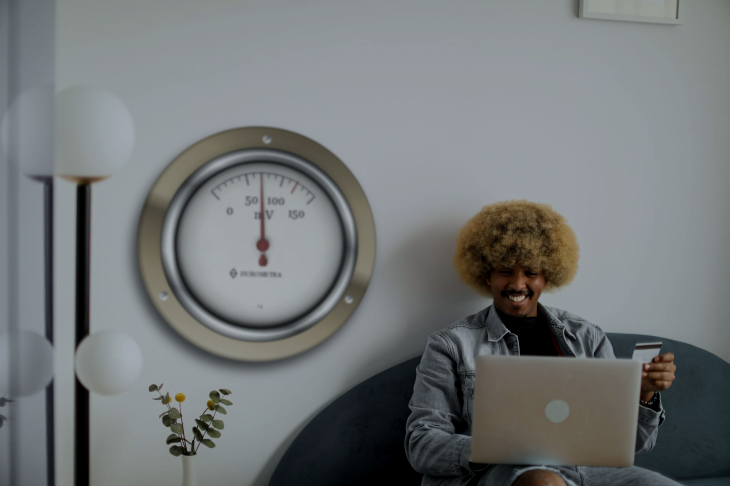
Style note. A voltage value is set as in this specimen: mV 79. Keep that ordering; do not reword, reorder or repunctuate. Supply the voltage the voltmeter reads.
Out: mV 70
